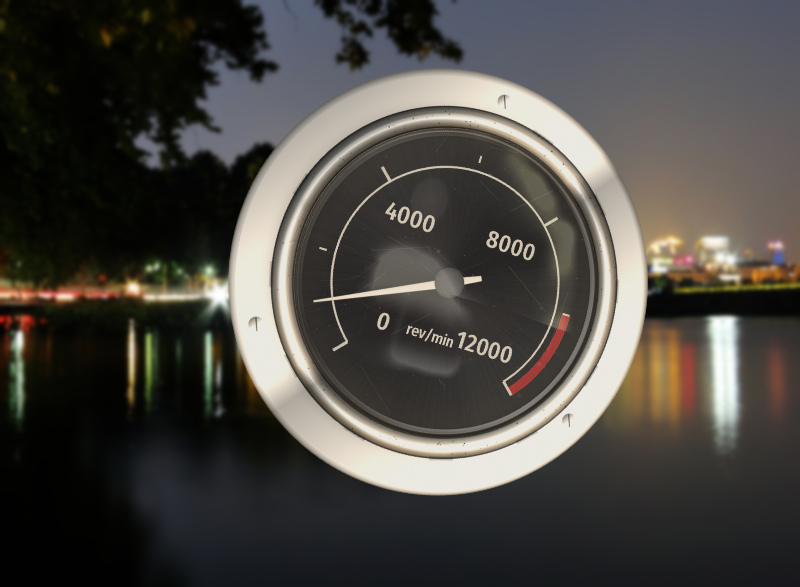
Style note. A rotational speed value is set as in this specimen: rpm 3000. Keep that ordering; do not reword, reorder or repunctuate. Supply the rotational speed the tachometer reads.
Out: rpm 1000
